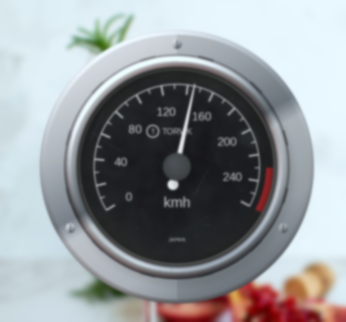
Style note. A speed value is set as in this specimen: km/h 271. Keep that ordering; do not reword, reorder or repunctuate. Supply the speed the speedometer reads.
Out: km/h 145
